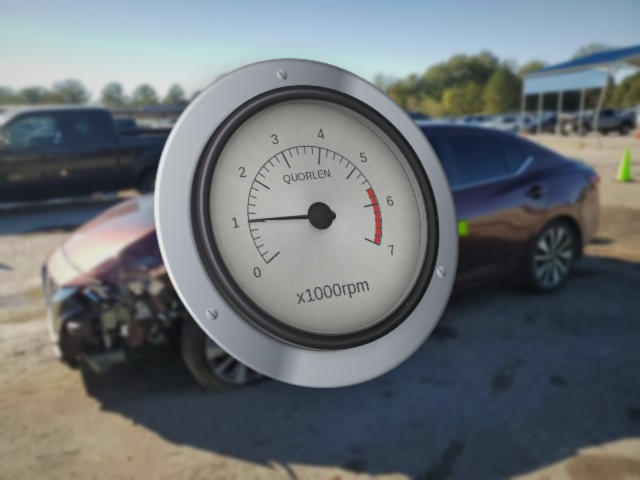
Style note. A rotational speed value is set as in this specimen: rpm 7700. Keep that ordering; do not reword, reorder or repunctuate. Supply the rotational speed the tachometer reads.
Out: rpm 1000
